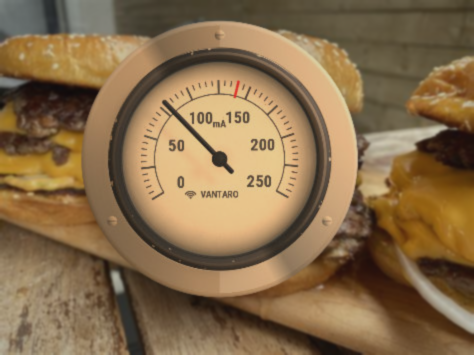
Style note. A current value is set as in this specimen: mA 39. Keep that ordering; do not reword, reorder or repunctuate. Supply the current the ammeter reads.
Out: mA 80
